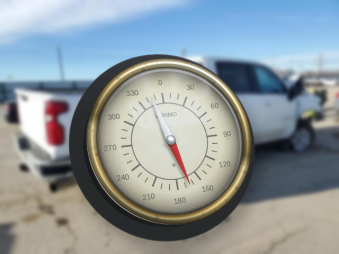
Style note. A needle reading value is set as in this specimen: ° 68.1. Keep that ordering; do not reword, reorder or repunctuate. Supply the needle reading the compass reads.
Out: ° 165
